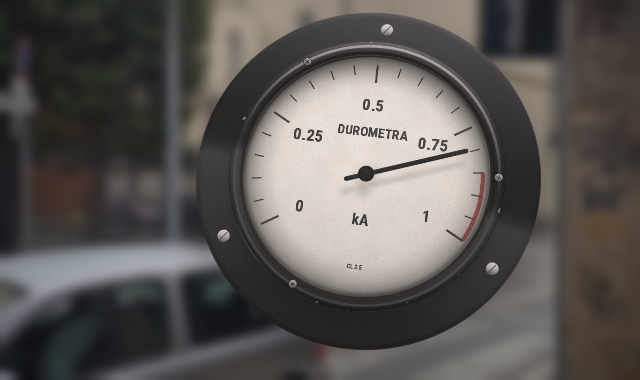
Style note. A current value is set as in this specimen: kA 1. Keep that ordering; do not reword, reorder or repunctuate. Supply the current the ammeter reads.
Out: kA 0.8
